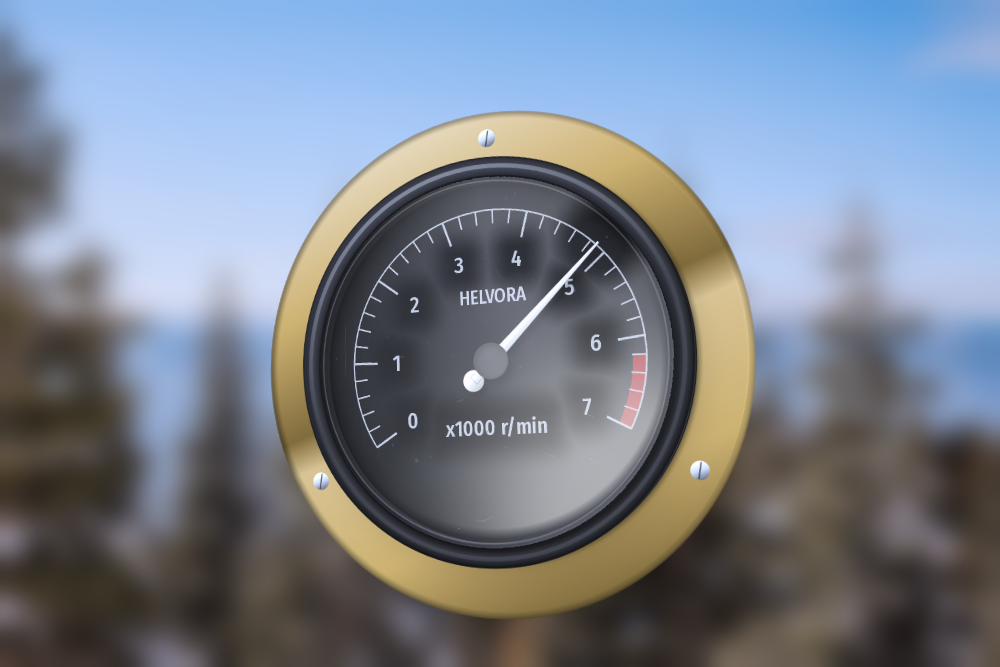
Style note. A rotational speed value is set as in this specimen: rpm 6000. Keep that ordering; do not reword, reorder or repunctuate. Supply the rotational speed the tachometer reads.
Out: rpm 4900
